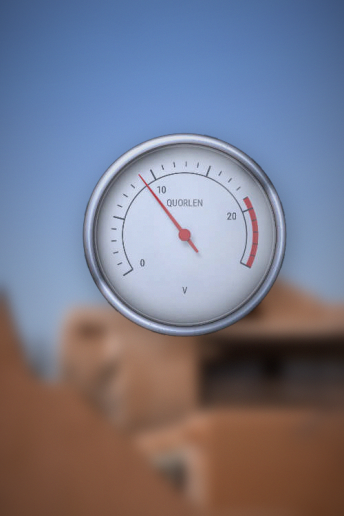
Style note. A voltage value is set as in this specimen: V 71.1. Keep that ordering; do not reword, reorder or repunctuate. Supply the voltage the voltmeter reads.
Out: V 9
